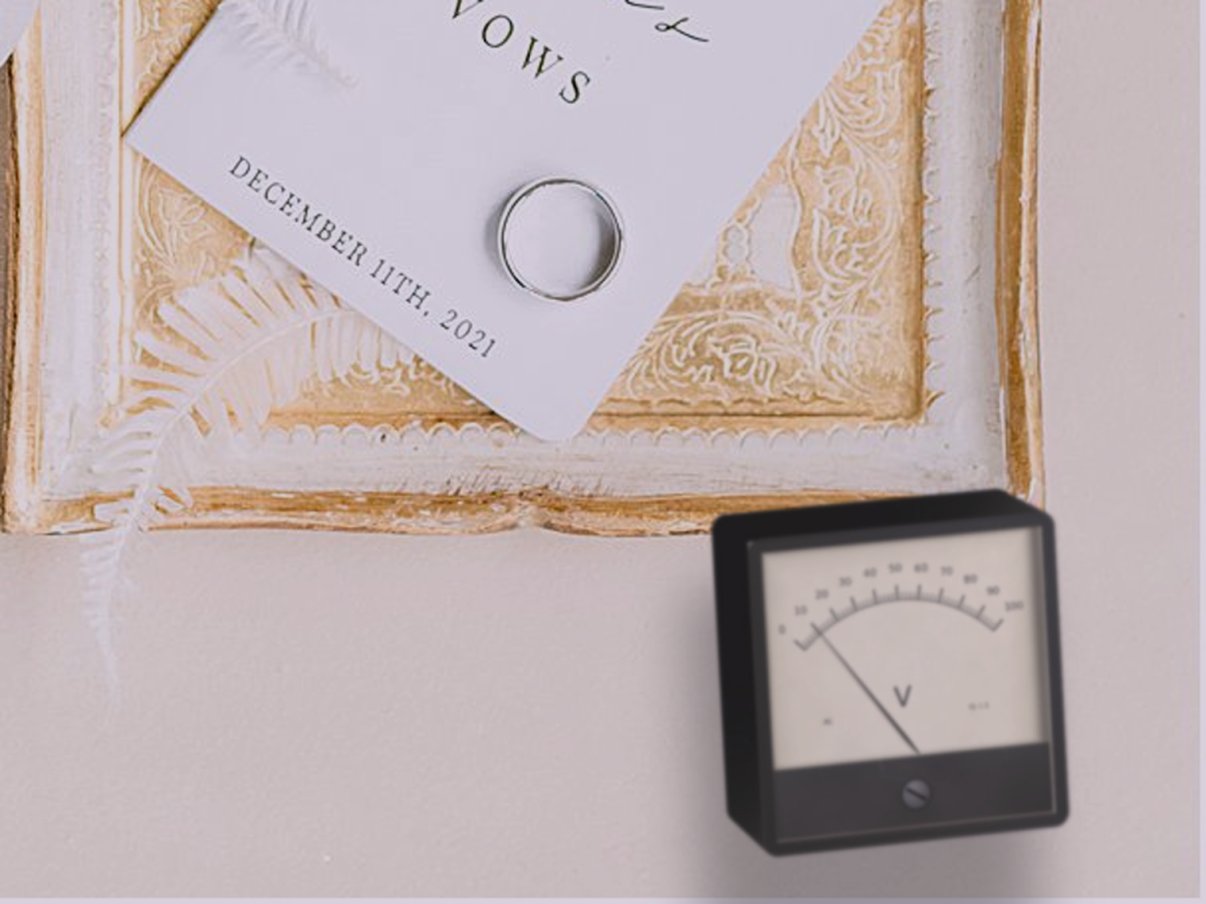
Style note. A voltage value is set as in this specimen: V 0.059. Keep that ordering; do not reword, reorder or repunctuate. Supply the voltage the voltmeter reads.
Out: V 10
